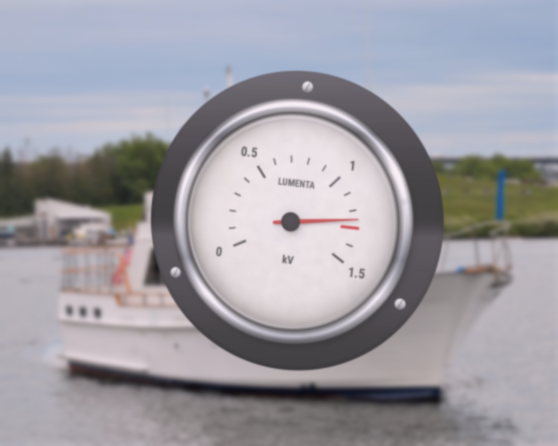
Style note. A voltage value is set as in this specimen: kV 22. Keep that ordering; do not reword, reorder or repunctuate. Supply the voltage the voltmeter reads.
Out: kV 1.25
